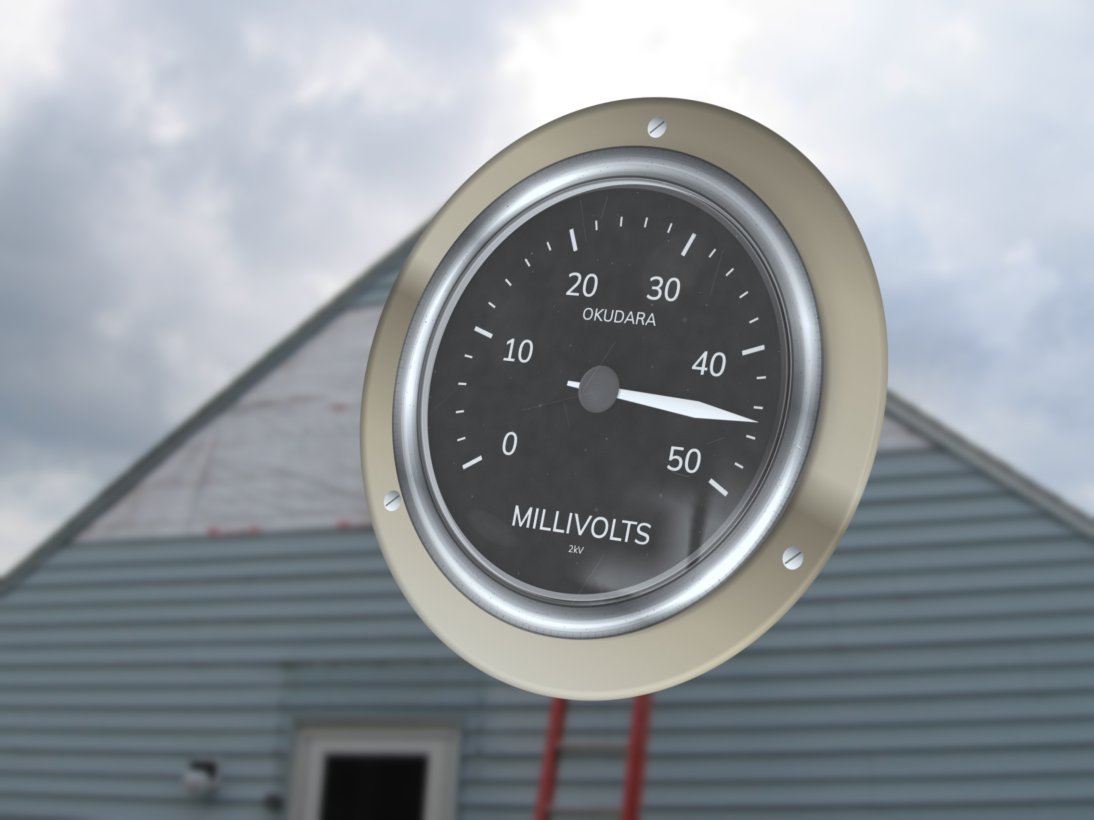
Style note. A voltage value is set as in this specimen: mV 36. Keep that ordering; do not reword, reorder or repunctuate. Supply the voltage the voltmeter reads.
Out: mV 45
